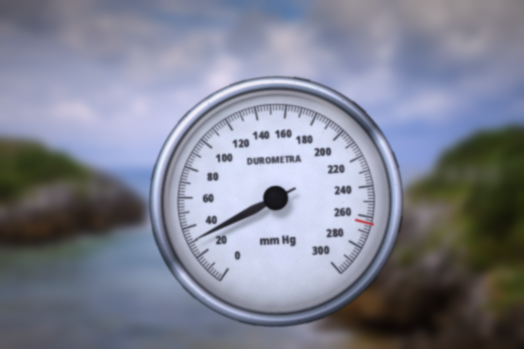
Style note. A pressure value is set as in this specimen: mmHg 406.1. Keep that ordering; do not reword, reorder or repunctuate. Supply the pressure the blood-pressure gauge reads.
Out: mmHg 30
